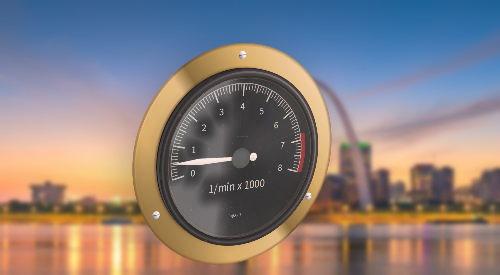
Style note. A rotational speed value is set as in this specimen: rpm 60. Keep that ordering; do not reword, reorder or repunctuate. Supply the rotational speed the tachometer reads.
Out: rpm 500
